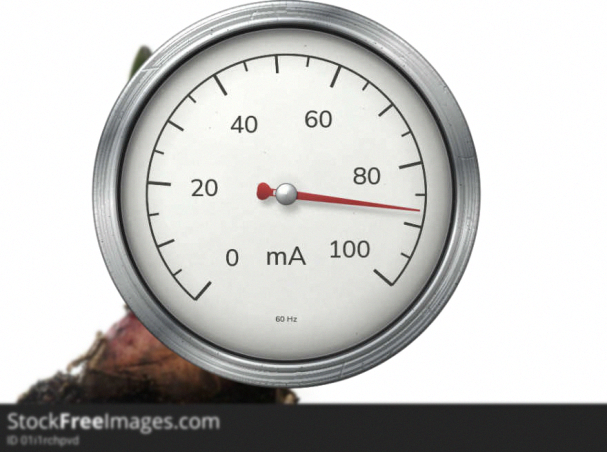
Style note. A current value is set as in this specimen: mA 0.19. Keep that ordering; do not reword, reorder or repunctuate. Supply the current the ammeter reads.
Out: mA 87.5
